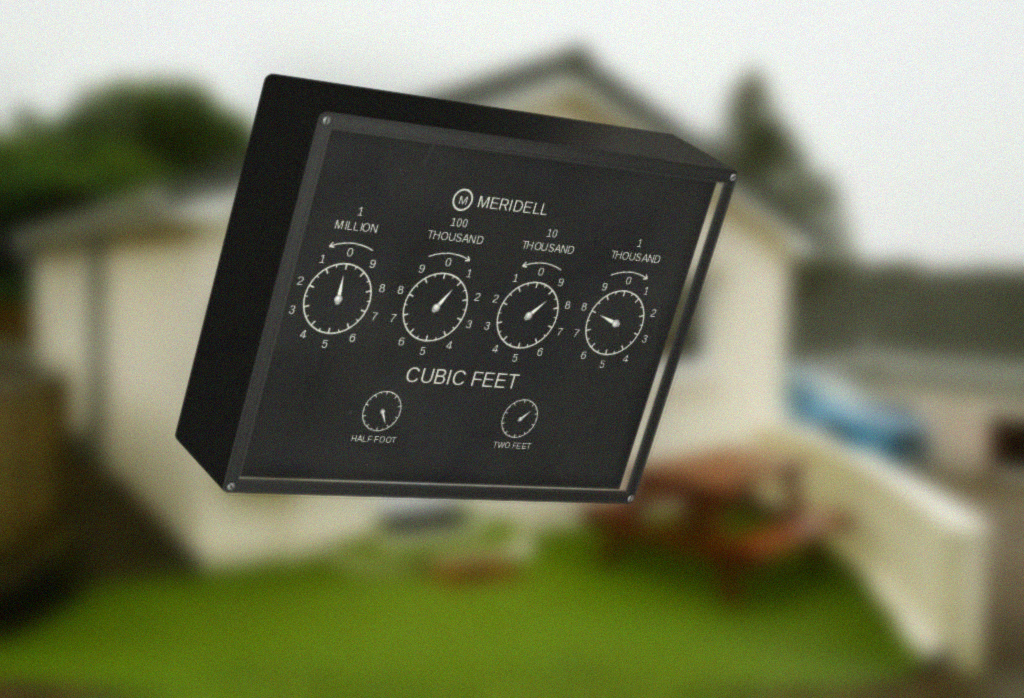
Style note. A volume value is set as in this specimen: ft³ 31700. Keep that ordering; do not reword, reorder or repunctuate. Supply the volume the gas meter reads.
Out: ft³ 8800
